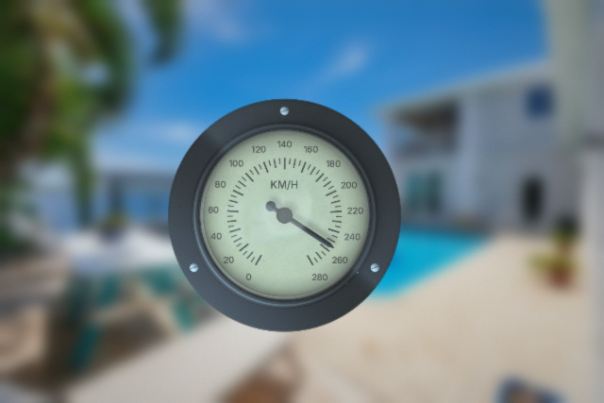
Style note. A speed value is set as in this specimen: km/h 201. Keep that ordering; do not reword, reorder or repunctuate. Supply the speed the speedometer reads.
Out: km/h 255
